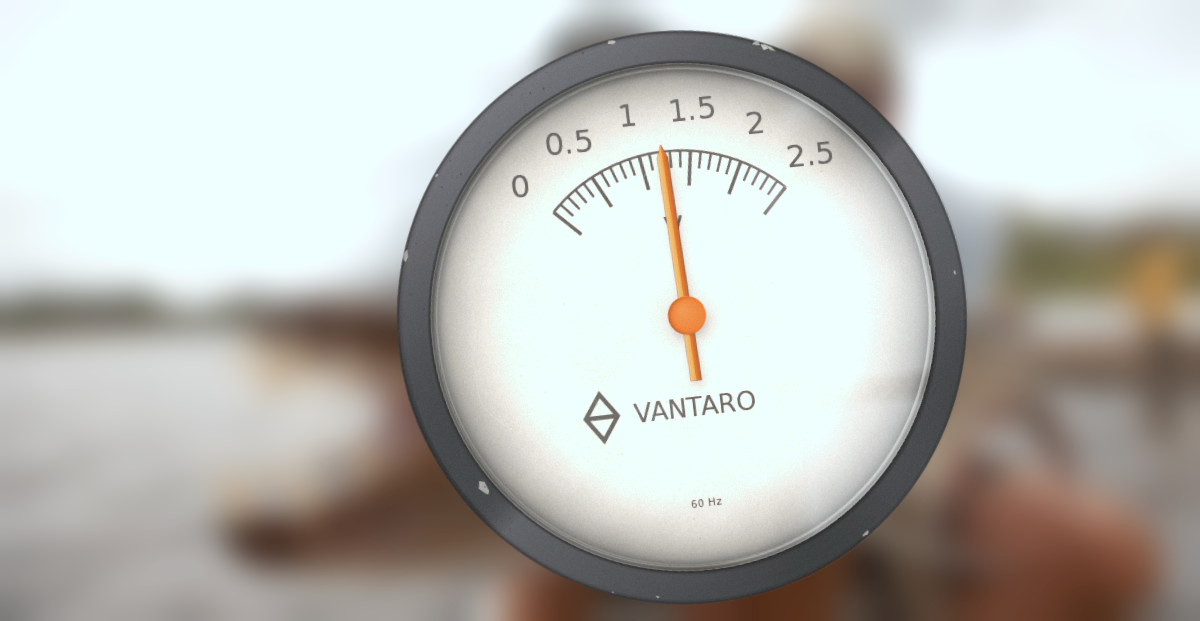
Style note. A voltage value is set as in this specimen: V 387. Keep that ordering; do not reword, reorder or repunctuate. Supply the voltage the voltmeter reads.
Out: V 1.2
